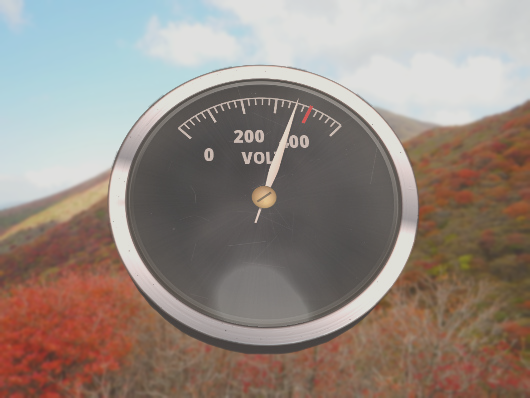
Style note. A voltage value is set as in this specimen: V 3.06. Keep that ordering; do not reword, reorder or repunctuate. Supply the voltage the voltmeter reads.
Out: V 360
